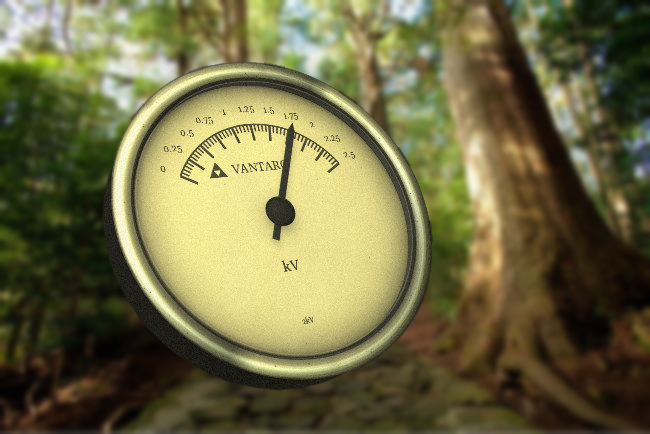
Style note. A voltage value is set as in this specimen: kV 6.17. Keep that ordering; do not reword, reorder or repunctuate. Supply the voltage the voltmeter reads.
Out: kV 1.75
